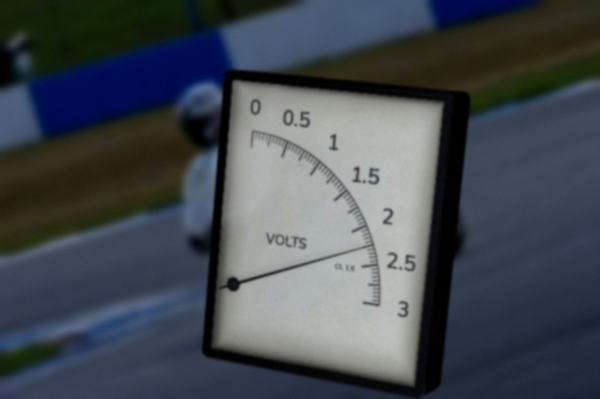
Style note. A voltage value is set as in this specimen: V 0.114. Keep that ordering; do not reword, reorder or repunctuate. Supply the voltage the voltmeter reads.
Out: V 2.25
